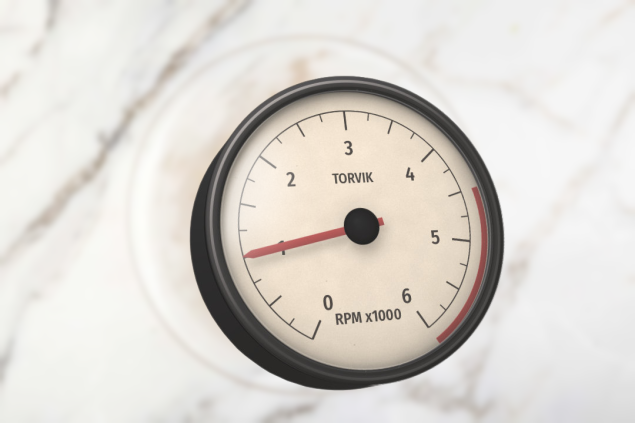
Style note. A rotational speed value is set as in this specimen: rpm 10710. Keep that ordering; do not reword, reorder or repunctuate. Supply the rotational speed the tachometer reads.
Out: rpm 1000
